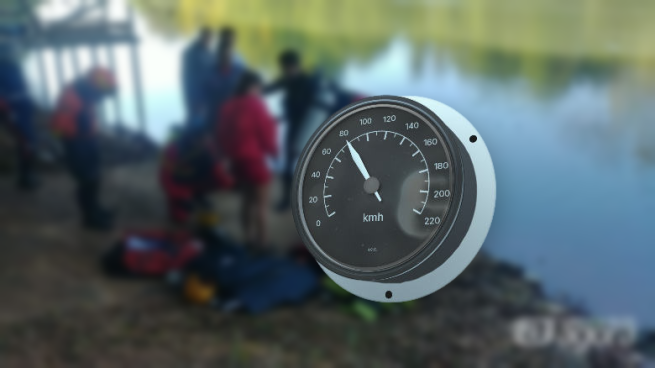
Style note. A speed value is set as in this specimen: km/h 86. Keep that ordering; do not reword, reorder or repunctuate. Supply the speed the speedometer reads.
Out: km/h 80
